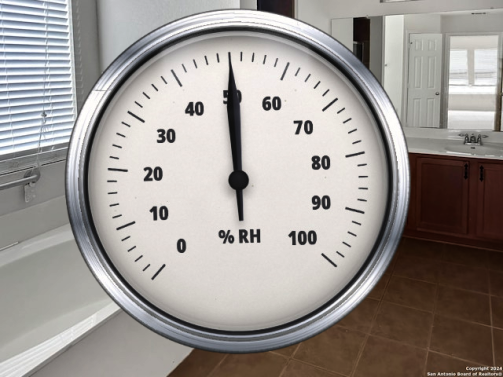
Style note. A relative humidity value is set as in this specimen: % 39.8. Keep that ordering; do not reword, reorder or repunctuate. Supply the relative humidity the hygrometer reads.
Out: % 50
